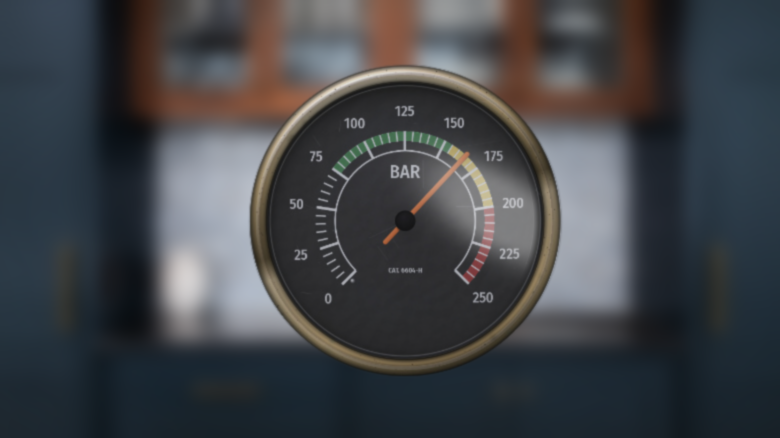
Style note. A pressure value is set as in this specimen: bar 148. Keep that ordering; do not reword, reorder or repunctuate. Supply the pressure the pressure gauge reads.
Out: bar 165
